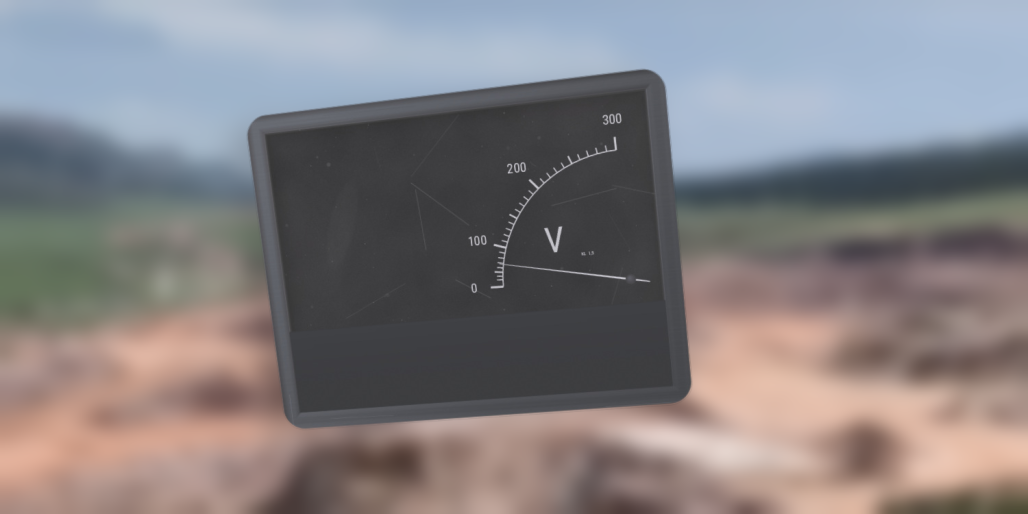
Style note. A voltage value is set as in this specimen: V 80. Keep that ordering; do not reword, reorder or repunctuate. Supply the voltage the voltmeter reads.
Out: V 70
